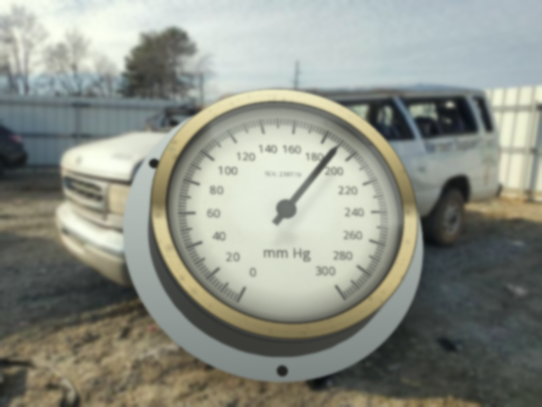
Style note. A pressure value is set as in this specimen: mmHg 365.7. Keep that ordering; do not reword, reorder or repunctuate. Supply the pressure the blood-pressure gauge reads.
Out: mmHg 190
